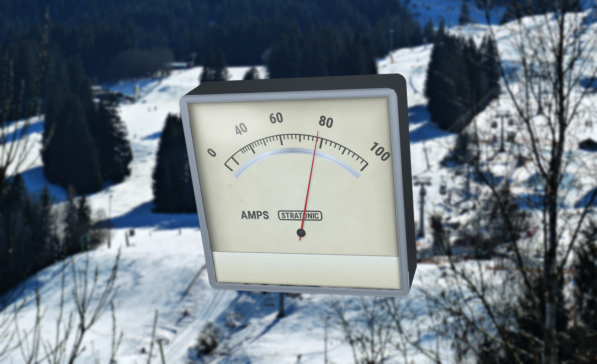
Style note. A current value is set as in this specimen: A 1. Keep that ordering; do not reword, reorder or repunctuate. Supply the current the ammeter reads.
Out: A 78
